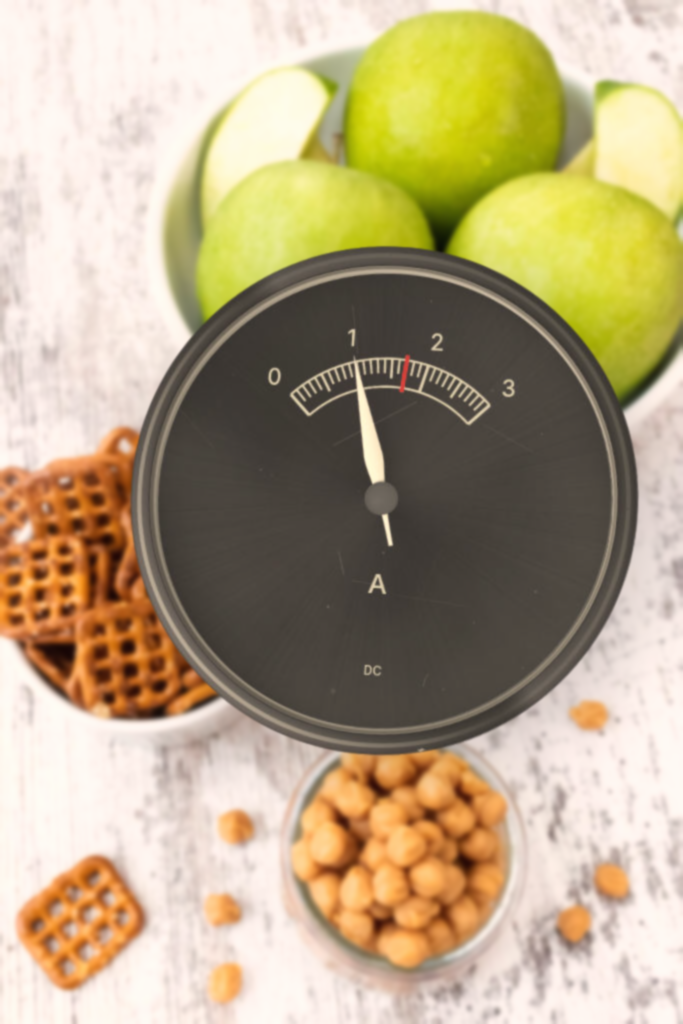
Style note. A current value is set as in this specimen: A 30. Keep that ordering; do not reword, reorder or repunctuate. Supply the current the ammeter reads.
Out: A 1
